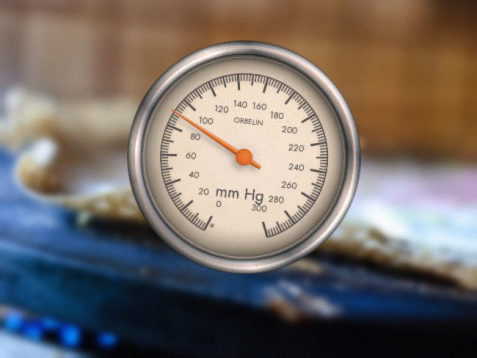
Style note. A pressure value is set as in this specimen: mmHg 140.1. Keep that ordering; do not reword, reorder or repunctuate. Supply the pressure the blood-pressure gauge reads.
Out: mmHg 90
